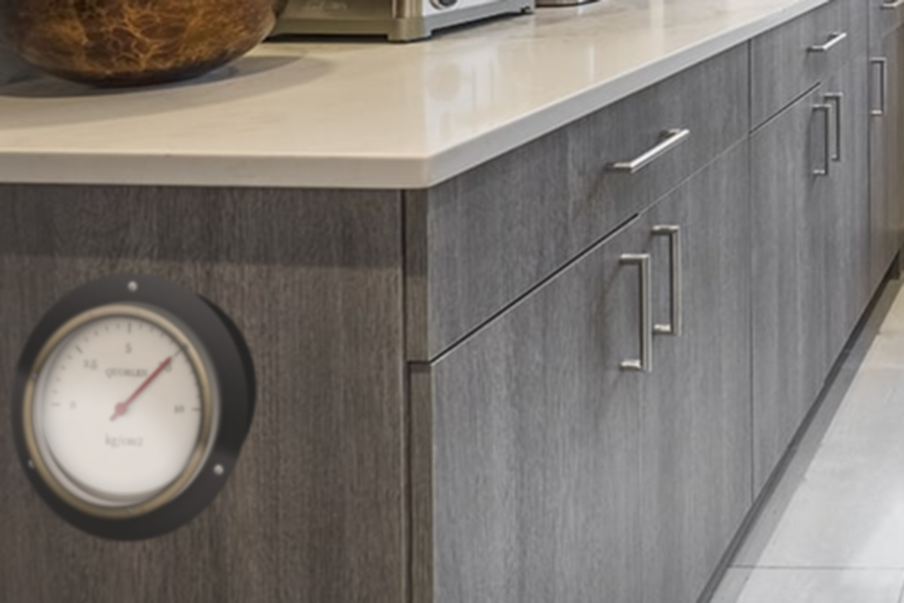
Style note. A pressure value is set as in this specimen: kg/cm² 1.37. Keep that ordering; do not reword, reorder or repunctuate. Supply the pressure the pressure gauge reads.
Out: kg/cm² 7.5
